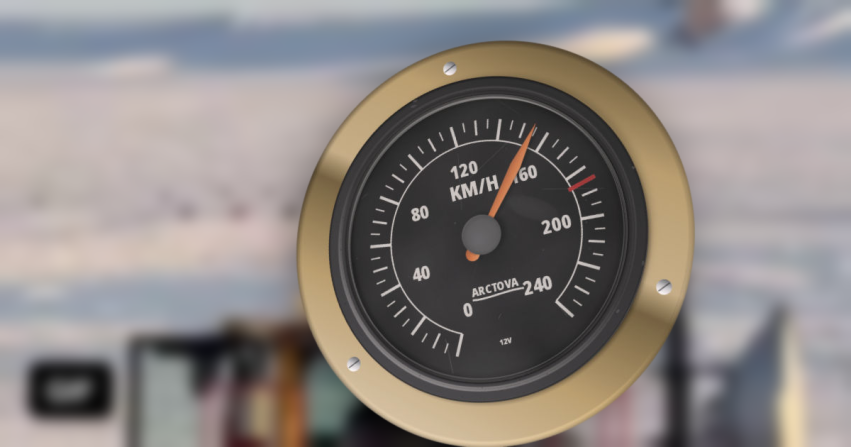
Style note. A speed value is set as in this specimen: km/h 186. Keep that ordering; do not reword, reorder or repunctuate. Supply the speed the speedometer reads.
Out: km/h 155
